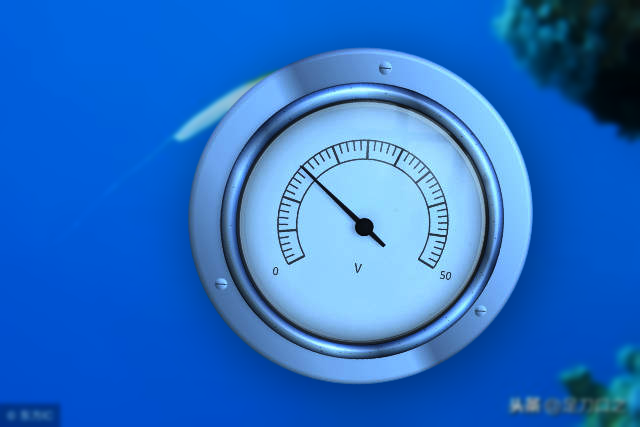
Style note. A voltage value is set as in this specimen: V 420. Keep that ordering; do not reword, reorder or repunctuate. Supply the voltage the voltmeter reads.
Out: V 15
